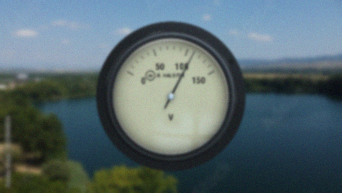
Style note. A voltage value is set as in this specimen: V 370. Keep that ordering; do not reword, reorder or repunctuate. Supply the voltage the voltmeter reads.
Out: V 110
